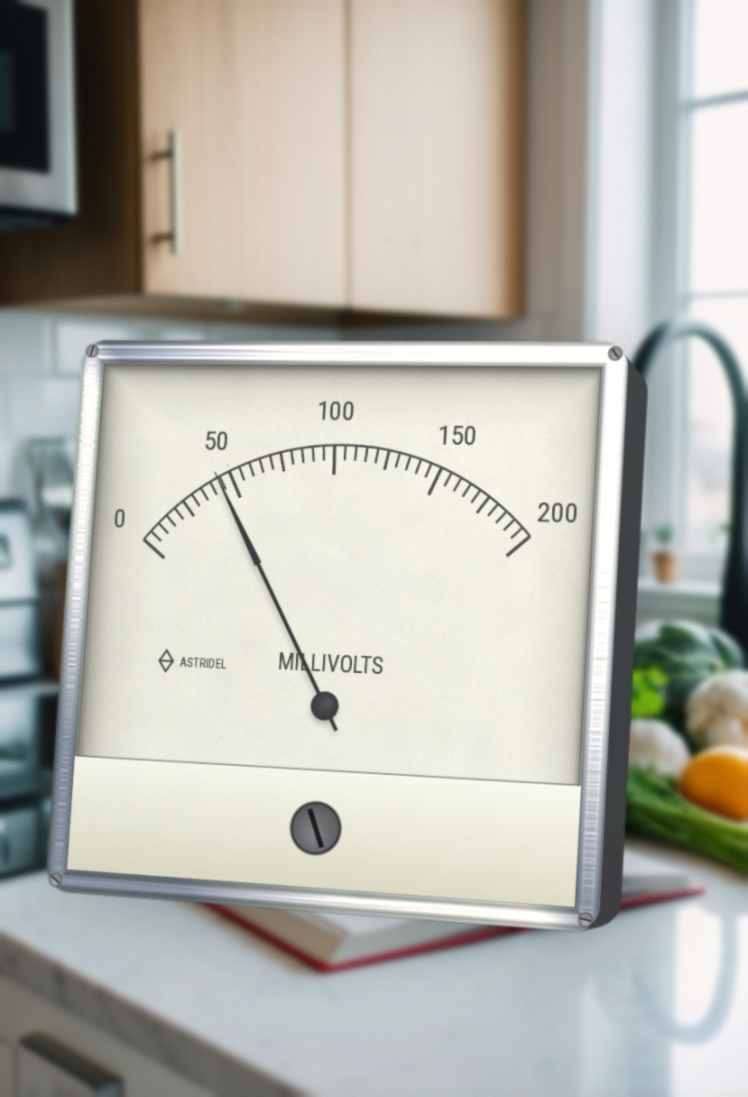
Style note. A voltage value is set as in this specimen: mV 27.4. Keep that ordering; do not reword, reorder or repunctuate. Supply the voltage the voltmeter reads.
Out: mV 45
